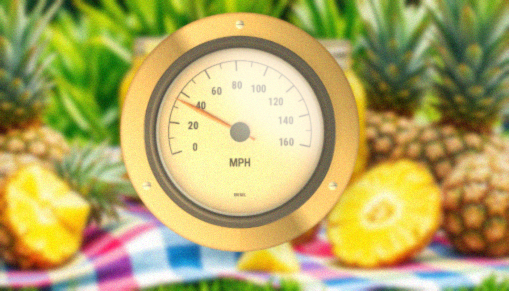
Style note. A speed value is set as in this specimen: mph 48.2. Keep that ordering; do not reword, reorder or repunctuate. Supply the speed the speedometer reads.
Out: mph 35
